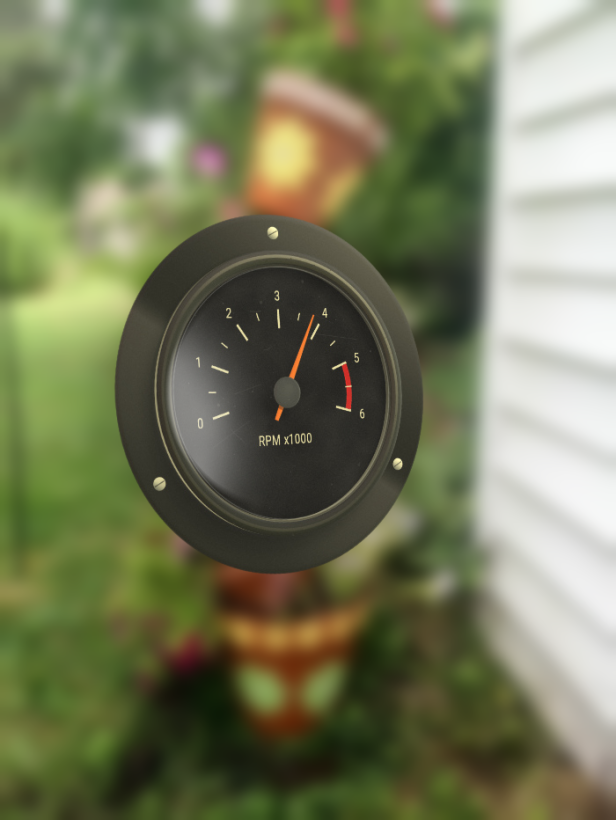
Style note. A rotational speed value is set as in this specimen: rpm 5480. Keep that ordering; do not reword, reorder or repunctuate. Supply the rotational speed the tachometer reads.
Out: rpm 3750
